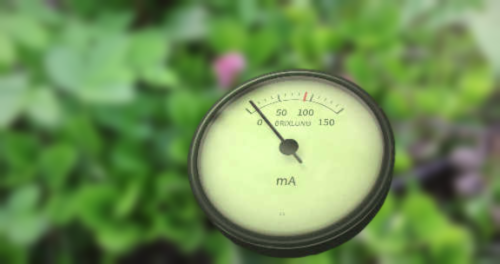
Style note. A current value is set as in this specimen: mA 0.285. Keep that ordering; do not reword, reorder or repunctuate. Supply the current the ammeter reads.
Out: mA 10
